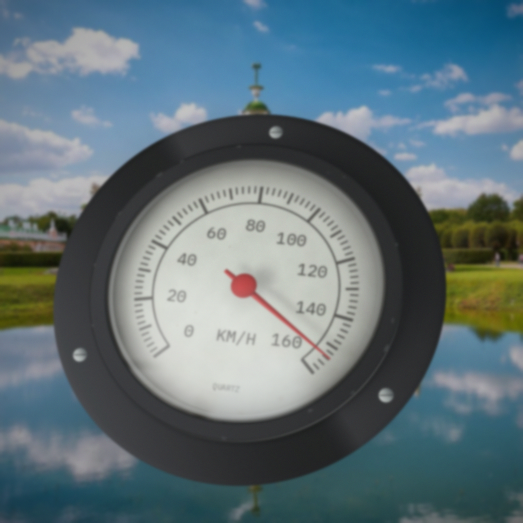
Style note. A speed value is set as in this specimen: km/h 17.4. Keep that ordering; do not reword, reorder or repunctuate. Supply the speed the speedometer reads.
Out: km/h 154
